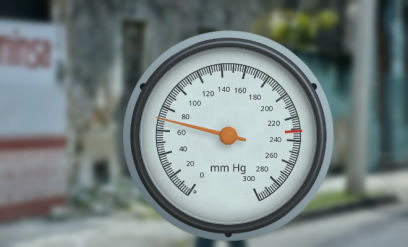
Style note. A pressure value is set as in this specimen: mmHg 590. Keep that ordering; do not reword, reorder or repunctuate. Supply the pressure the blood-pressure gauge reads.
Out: mmHg 70
